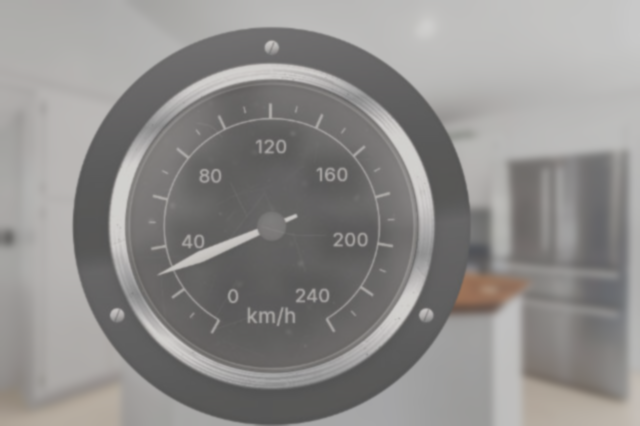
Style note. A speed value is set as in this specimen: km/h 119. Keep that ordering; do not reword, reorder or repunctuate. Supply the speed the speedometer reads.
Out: km/h 30
